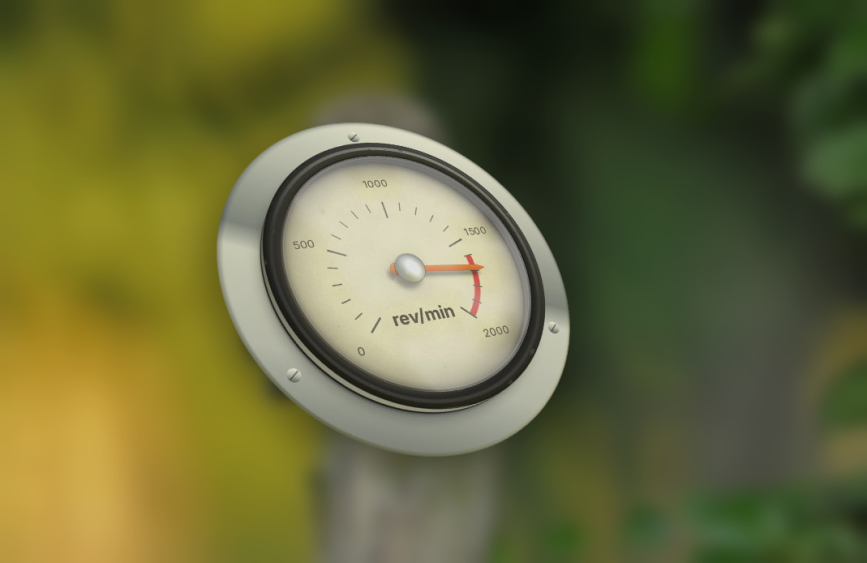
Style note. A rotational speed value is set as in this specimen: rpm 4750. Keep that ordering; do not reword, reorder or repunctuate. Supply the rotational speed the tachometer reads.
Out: rpm 1700
